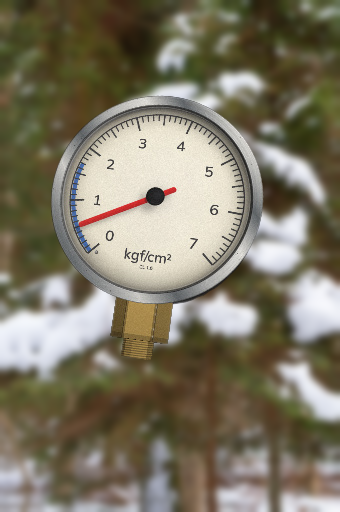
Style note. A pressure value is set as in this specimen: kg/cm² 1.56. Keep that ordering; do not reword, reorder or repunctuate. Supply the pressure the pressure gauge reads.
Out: kg/cm² 0.5
